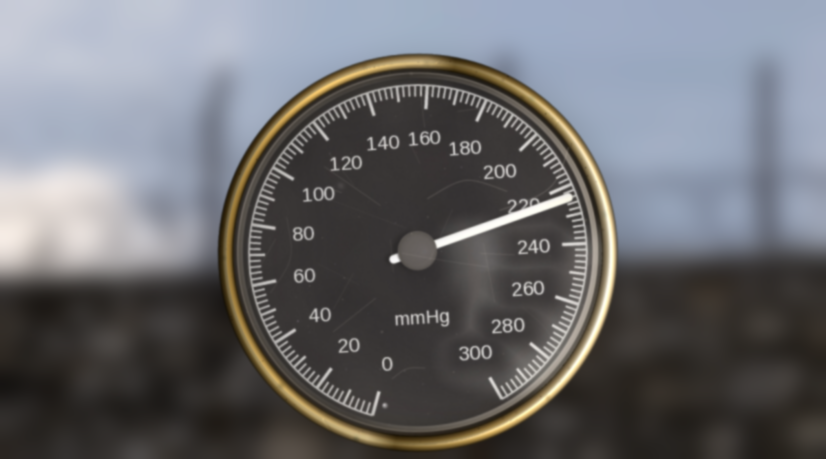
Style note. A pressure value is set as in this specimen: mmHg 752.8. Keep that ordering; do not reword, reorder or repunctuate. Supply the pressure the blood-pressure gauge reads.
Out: mmHg 224
